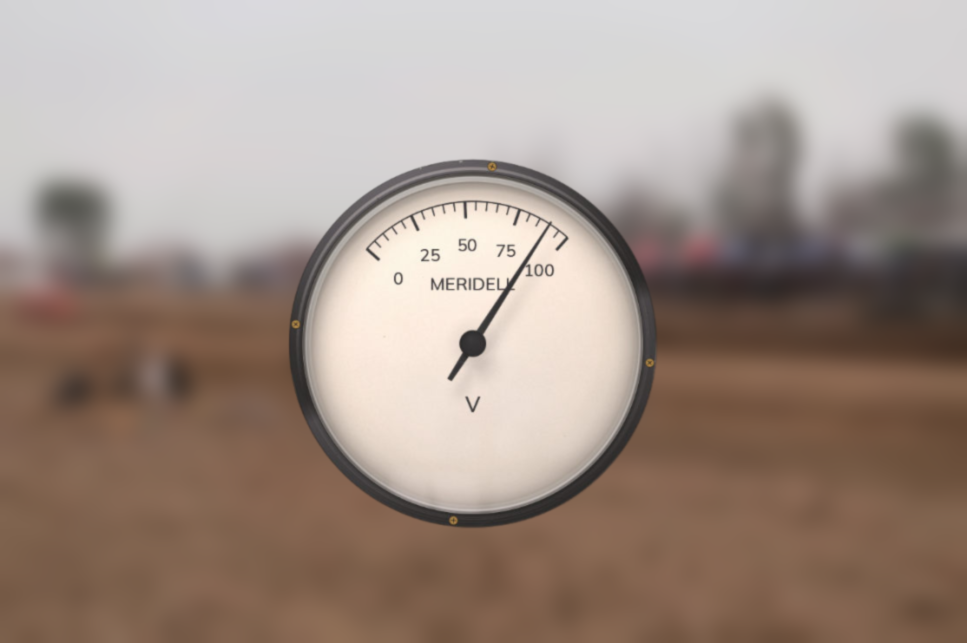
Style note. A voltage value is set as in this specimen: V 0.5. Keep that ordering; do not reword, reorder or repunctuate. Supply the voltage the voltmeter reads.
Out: V 90
